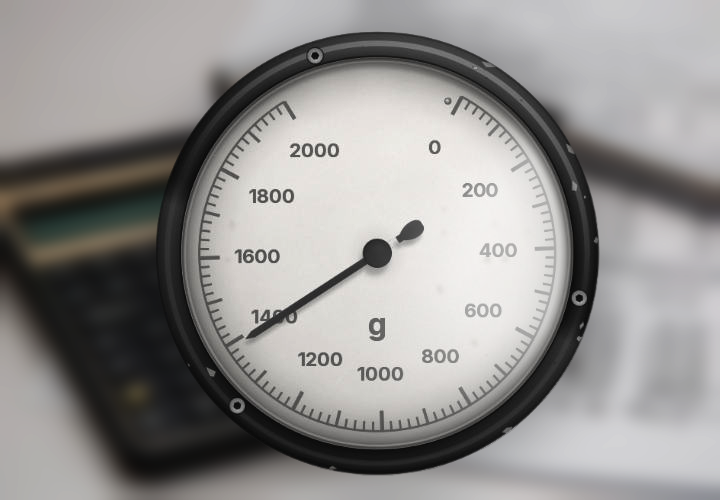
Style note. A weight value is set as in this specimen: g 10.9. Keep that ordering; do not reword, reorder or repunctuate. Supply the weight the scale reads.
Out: g 1390
